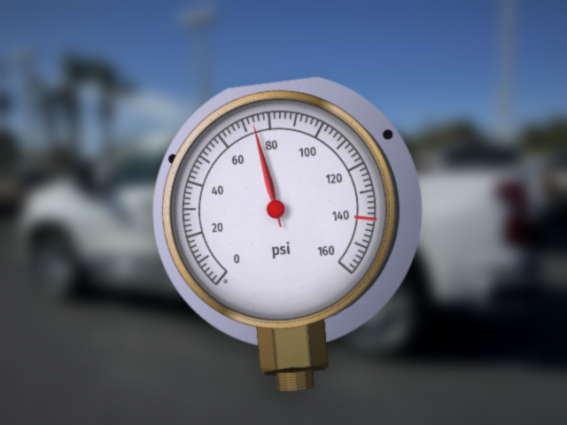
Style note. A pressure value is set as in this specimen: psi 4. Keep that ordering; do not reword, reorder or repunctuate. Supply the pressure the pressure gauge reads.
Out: psi 74
